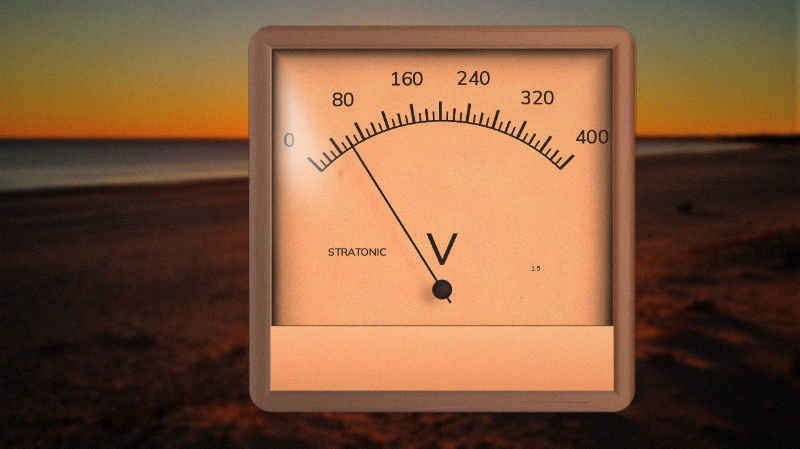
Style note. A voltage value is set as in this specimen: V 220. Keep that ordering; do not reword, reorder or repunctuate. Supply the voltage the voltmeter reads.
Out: V 60
